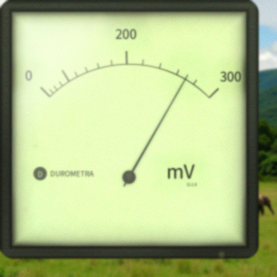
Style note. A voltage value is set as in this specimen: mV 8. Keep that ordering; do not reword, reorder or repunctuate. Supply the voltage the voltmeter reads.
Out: mV 270
